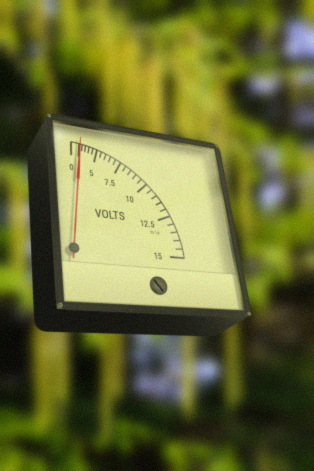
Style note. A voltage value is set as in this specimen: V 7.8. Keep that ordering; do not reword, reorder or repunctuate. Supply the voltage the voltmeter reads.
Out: V 2.5
